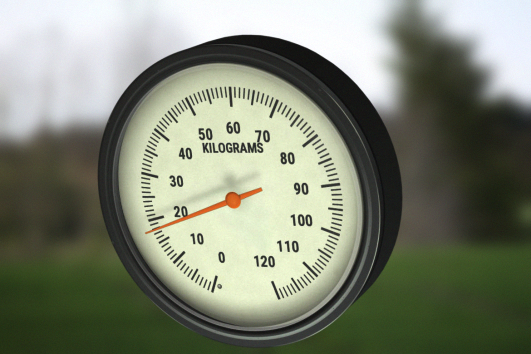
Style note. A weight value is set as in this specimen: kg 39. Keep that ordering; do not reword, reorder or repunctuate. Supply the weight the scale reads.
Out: kg 18
